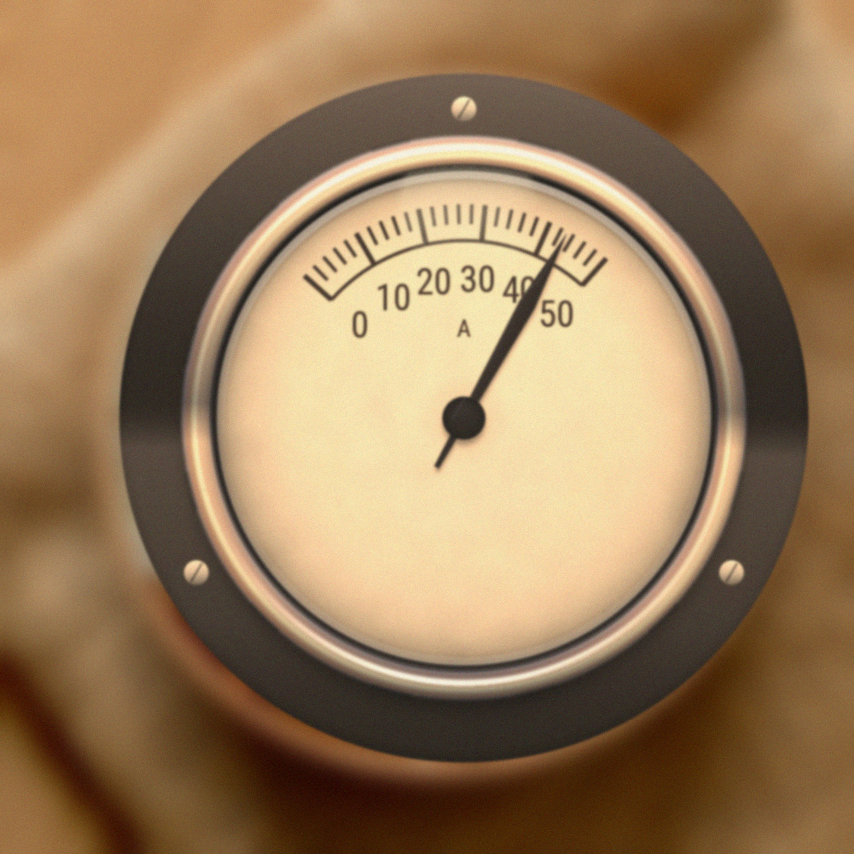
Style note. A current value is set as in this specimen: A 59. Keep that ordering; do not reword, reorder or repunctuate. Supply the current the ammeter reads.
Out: A 43
